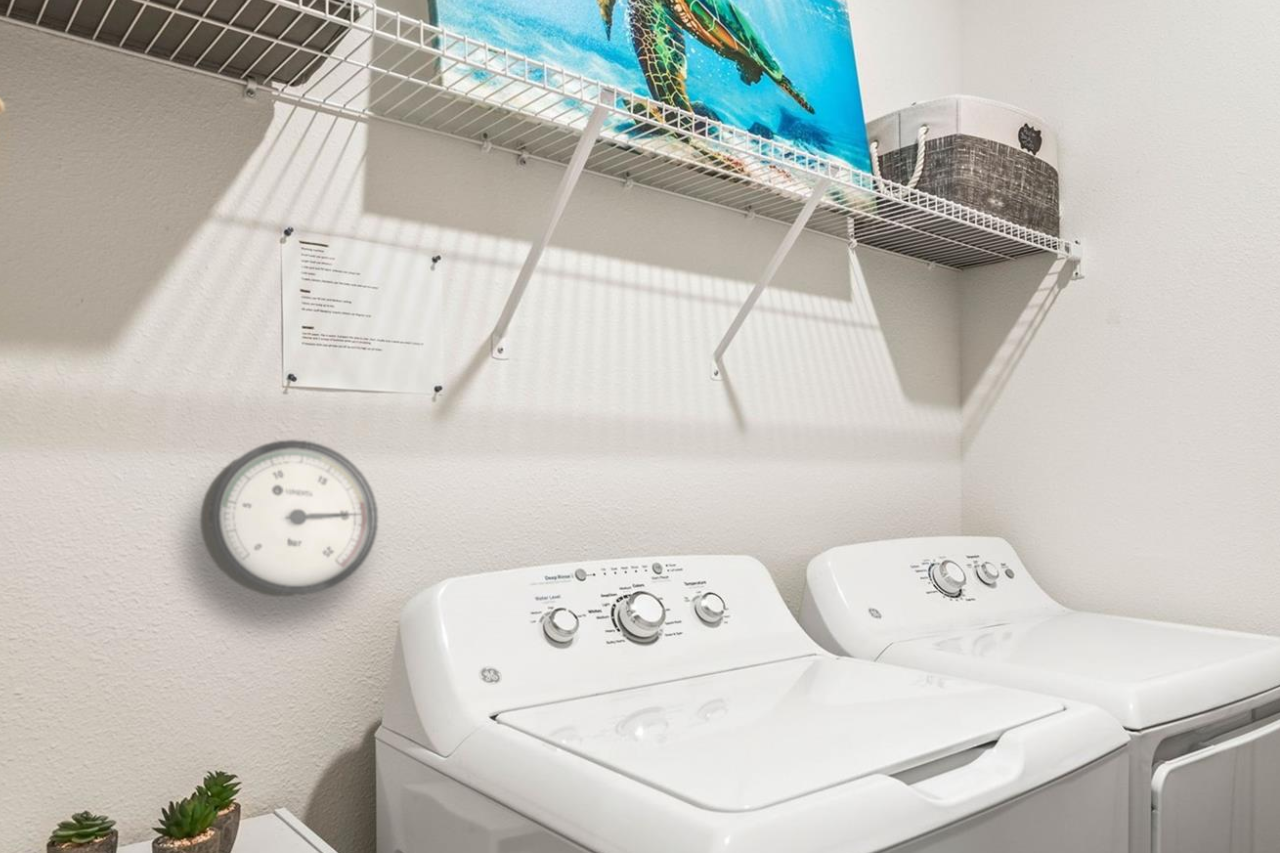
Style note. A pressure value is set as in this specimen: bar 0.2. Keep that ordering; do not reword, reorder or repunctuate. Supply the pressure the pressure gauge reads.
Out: bar 20
